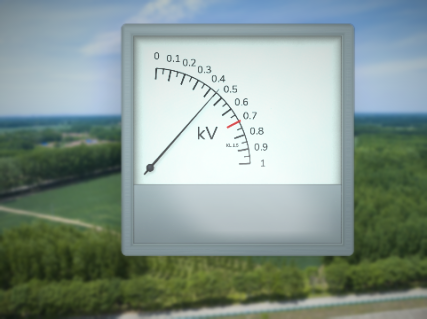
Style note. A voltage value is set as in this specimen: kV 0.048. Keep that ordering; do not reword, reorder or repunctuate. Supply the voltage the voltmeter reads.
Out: kV 0.45
